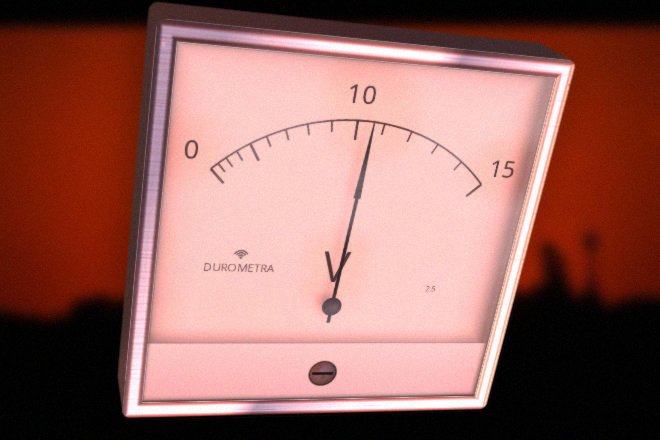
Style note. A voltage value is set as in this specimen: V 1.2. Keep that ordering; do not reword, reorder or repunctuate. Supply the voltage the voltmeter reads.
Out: V 10.5
